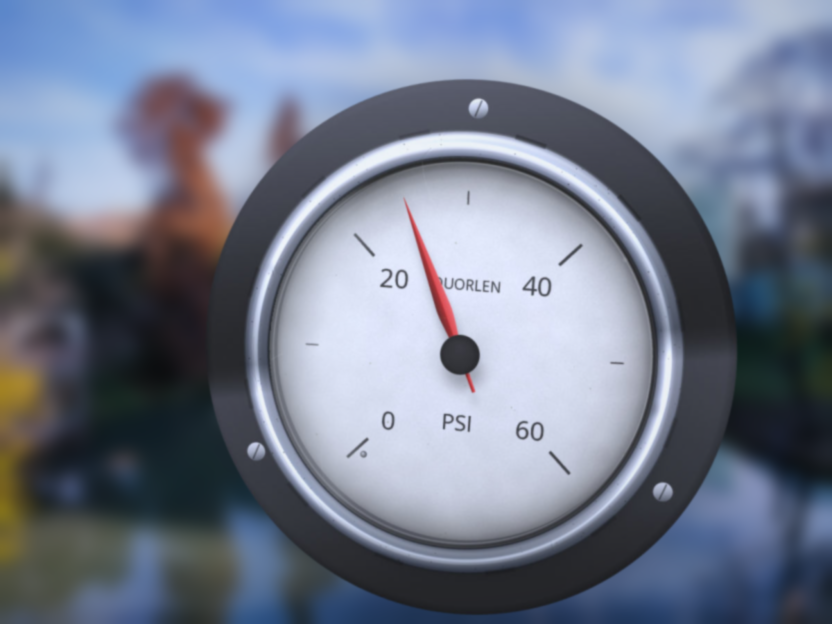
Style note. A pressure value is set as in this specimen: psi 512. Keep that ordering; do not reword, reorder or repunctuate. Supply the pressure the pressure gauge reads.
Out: psi 25
